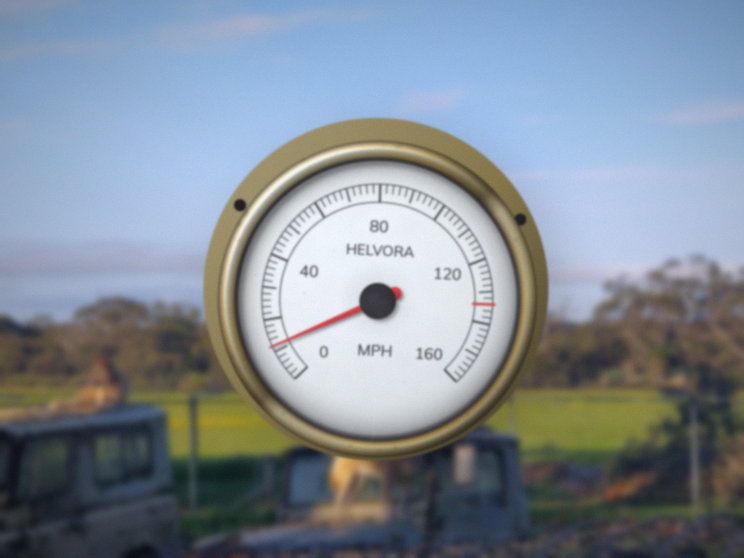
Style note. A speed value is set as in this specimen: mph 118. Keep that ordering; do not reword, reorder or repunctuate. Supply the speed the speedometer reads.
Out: mph 12
